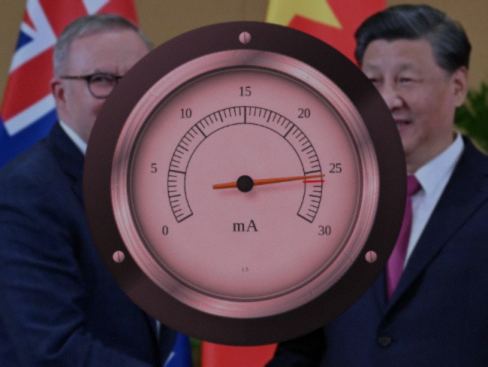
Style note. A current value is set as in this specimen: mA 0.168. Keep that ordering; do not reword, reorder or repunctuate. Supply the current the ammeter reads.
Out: mA 25.5
